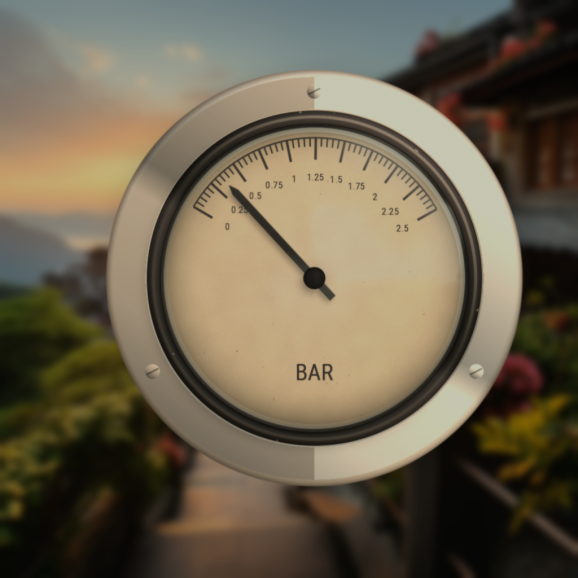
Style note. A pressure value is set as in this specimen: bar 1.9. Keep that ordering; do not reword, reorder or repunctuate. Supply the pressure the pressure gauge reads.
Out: bar 0.35
